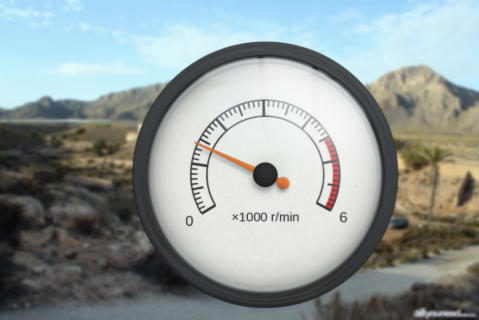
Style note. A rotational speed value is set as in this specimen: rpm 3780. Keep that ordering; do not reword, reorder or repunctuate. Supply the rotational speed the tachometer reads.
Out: rpm 1400
